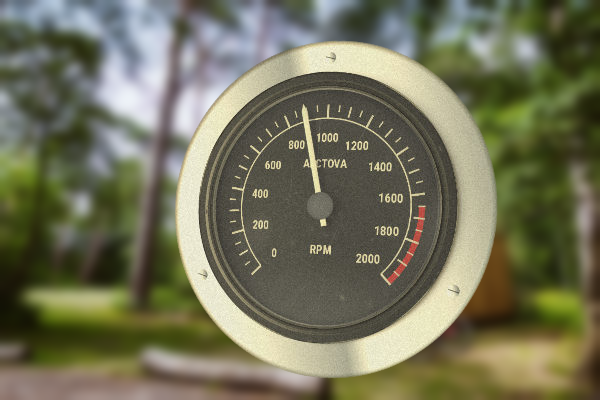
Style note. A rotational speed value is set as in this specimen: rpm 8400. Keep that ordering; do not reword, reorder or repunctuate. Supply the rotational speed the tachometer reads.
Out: rpm 900
